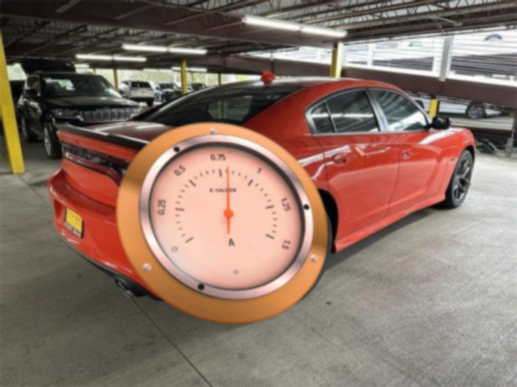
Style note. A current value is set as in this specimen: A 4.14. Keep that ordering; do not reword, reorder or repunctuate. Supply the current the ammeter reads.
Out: A 0.8
